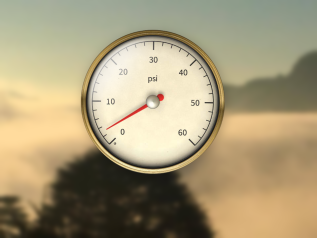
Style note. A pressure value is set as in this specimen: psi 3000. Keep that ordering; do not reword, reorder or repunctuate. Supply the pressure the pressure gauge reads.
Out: psi 3
